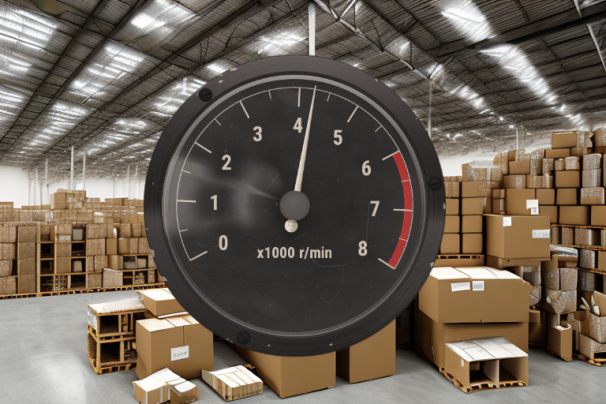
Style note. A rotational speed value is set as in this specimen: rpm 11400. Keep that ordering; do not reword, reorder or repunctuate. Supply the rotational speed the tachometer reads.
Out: rpm 4250
